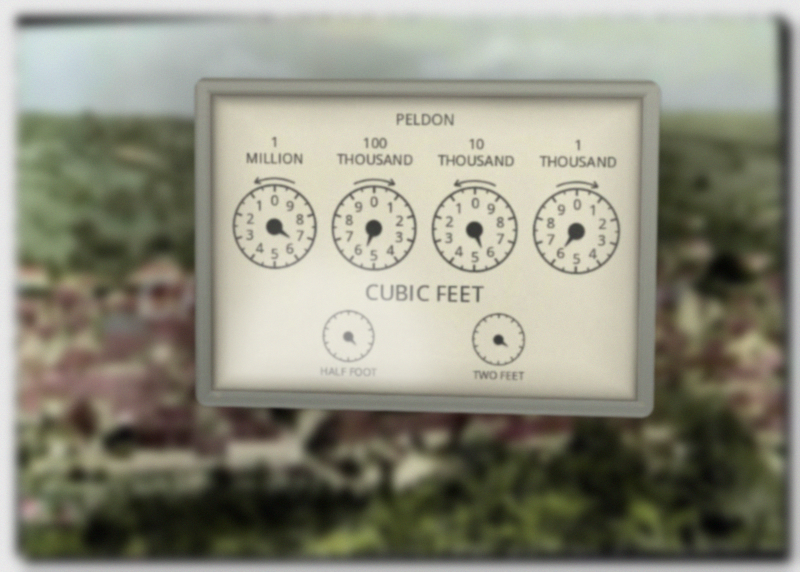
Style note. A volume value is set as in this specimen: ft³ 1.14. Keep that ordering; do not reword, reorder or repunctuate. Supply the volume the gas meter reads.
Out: ft³ 655600
